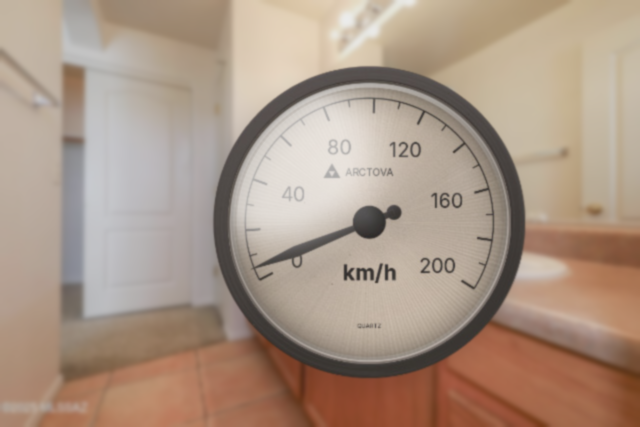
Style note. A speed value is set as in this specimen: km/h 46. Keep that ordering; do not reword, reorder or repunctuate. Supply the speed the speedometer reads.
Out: km/h 5
